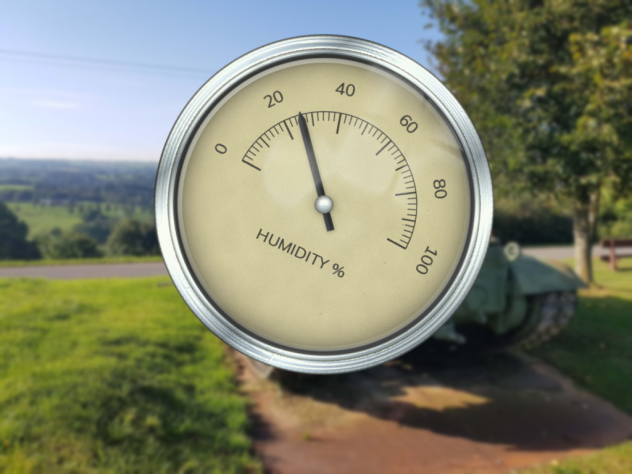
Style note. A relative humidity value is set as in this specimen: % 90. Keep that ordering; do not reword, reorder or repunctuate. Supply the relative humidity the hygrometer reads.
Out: % 26
